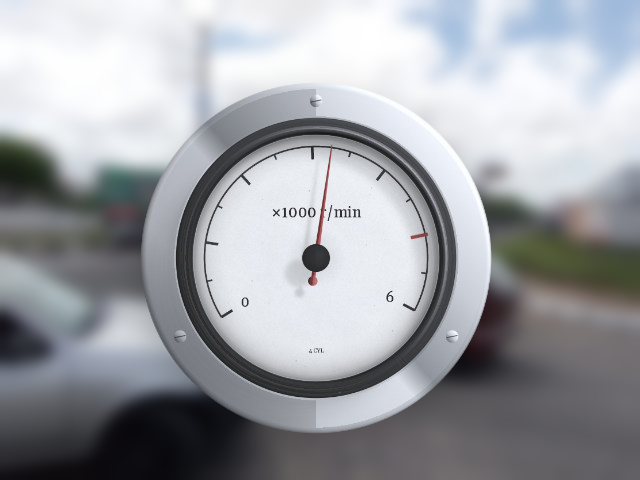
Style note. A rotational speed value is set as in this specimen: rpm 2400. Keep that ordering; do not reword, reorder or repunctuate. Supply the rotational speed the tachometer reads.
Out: rpm 3250
